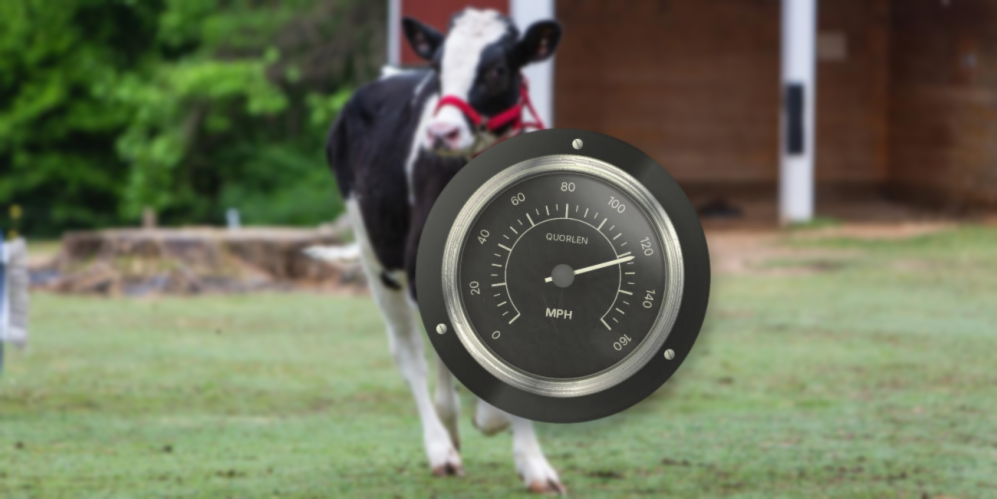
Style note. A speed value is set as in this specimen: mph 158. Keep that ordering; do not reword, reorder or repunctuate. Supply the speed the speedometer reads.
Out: mph 122.5
